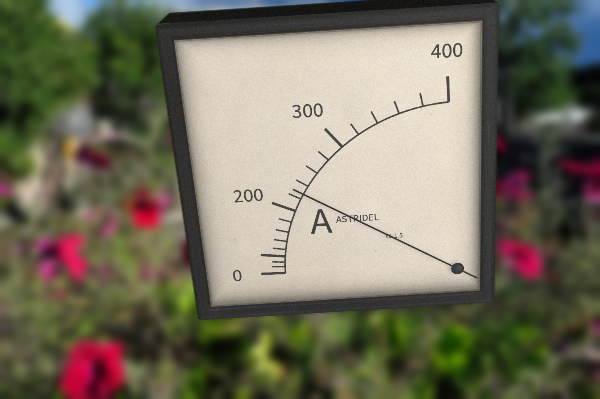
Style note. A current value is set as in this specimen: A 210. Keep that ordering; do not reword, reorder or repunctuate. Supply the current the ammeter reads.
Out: A 230
